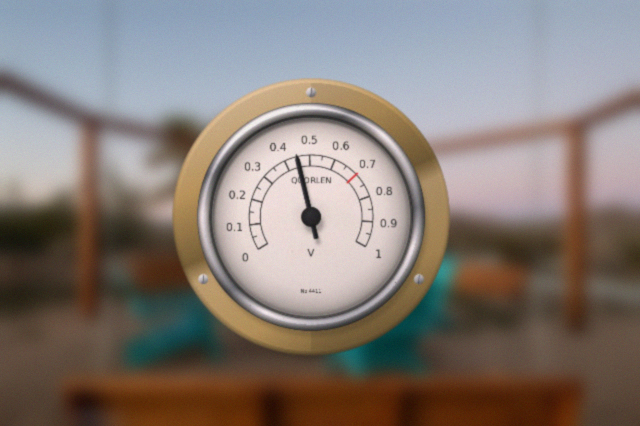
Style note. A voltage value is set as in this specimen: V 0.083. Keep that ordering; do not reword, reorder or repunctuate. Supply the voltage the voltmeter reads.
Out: V 0.45
